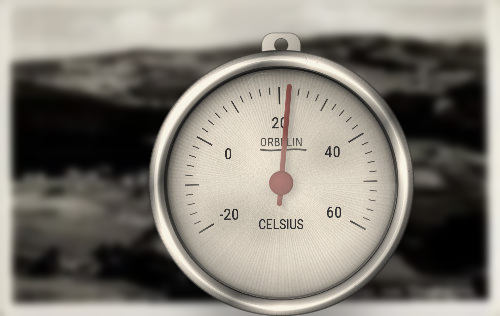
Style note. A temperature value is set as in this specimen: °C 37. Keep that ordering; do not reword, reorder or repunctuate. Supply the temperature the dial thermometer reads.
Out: °C 22
